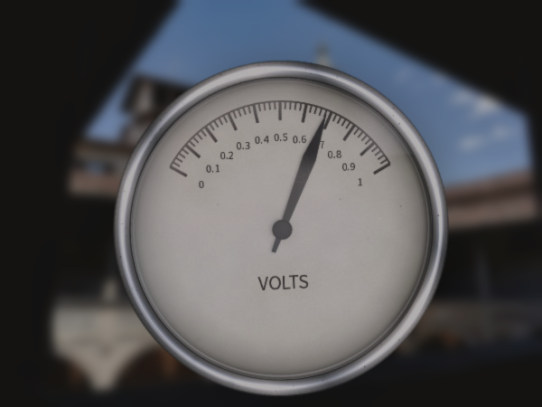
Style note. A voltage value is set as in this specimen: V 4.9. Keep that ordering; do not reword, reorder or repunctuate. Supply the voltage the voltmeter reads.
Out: V 0.68
